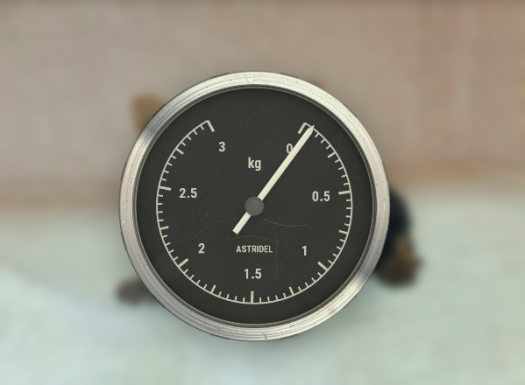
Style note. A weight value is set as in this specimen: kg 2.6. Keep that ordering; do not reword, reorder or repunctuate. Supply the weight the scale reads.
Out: kg 0.05
